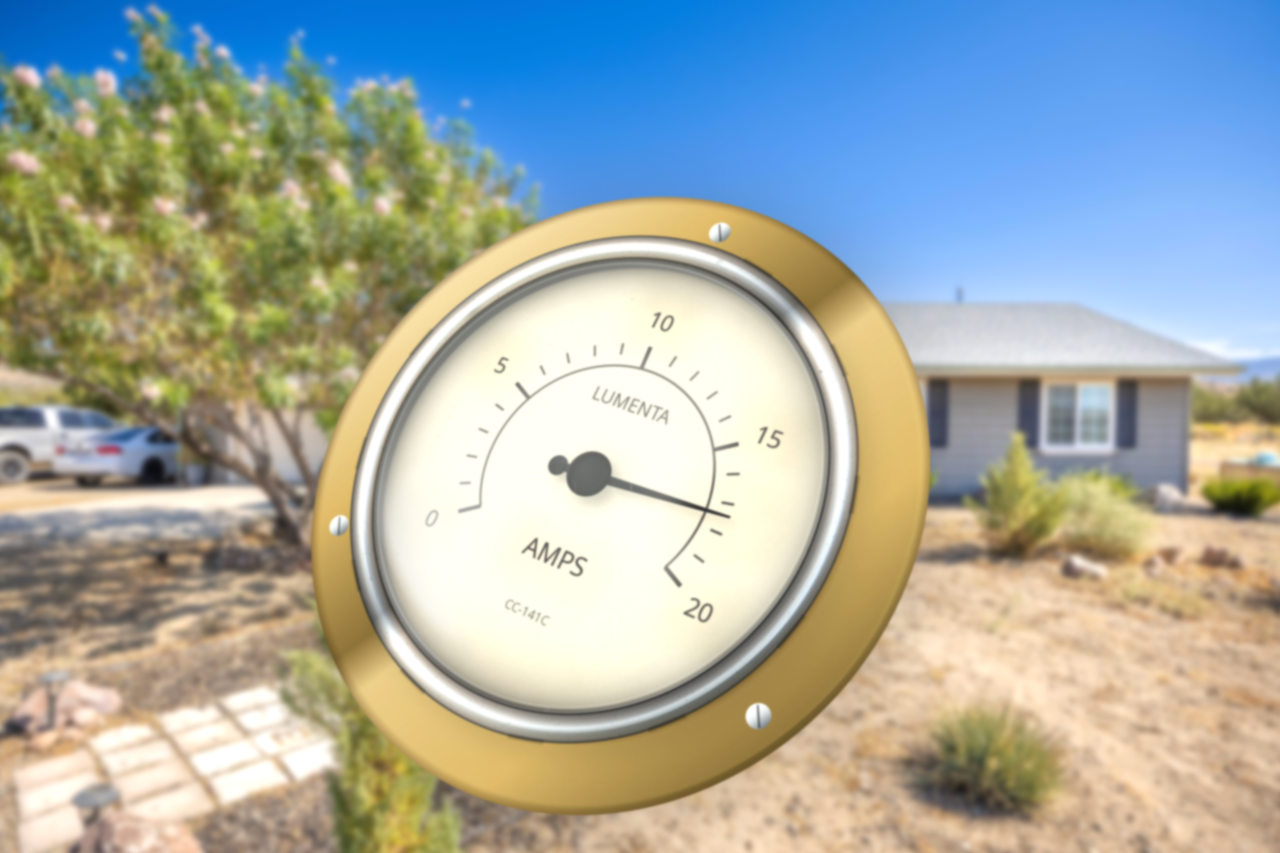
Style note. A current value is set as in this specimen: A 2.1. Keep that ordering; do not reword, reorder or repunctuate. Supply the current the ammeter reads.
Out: A 17.5
